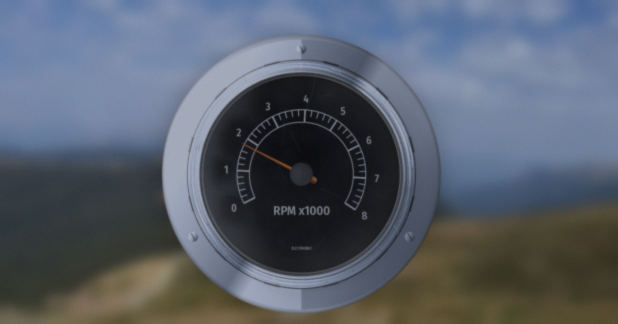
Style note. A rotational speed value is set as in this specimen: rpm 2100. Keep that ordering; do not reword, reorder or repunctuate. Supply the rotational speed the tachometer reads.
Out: rpm 1800
